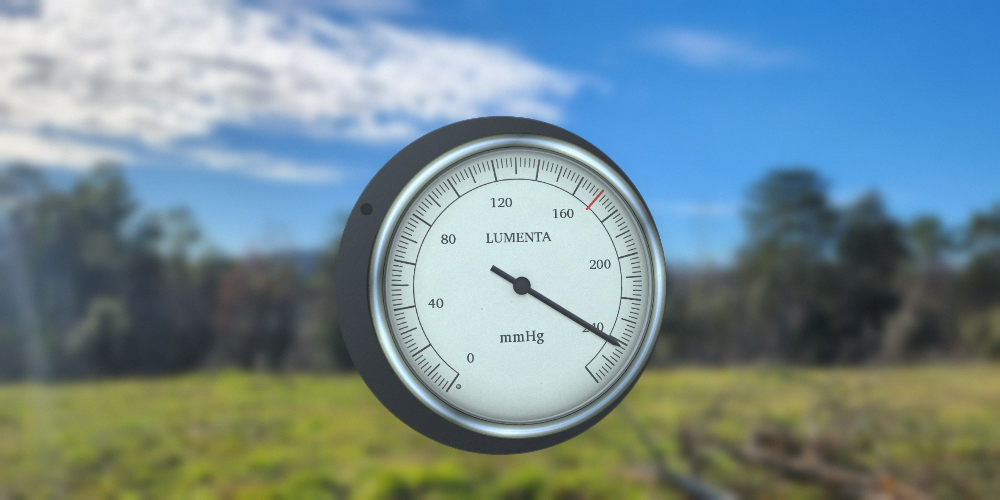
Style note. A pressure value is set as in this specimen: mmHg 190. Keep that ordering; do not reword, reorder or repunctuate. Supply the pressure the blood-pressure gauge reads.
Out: mmHg 242
